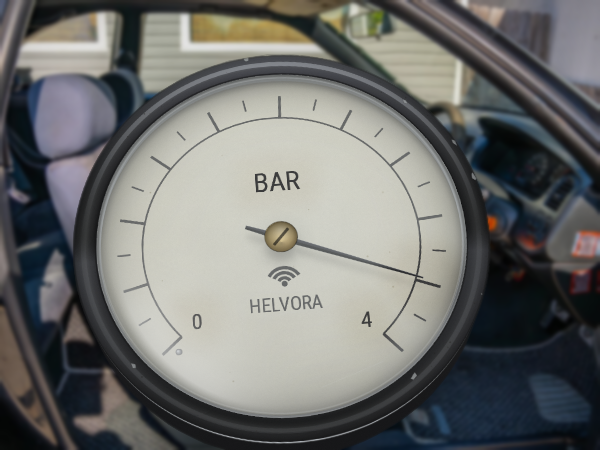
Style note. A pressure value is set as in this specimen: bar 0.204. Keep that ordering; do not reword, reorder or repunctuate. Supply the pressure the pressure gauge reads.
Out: bar 3.6
